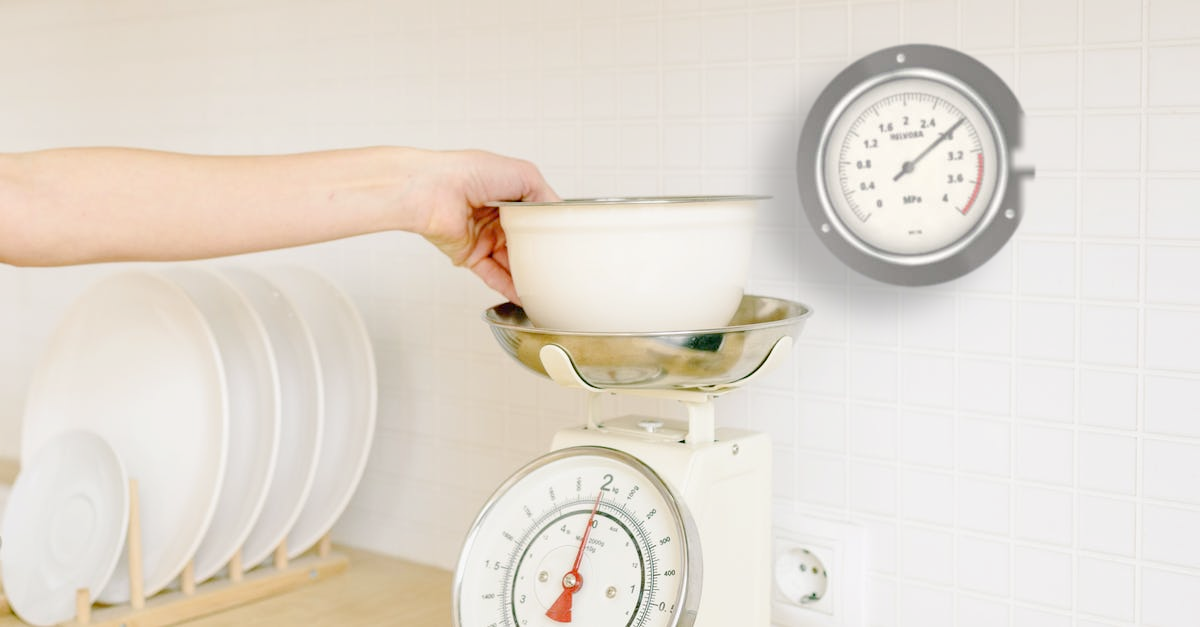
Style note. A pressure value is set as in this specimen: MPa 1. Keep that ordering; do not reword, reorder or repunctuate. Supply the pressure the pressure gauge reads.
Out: MPa 2.8
